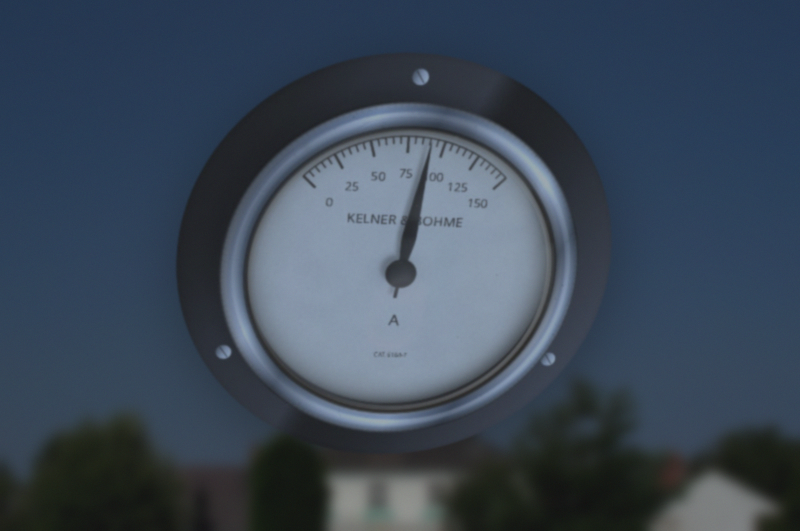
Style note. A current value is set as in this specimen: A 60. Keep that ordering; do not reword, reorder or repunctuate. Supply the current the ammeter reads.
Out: A 90
